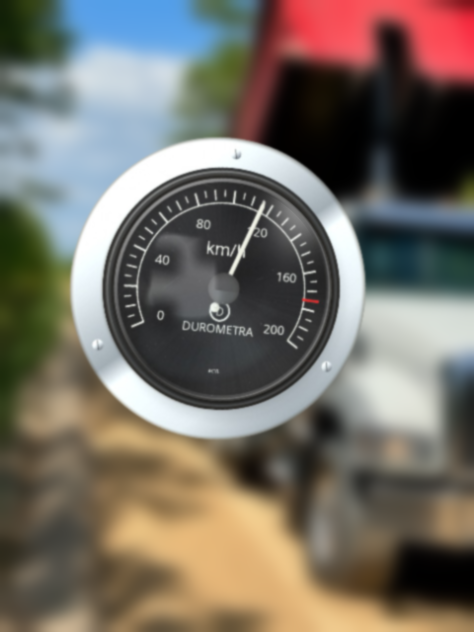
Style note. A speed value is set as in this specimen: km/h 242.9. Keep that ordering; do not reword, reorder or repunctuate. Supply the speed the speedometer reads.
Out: km/h 115
